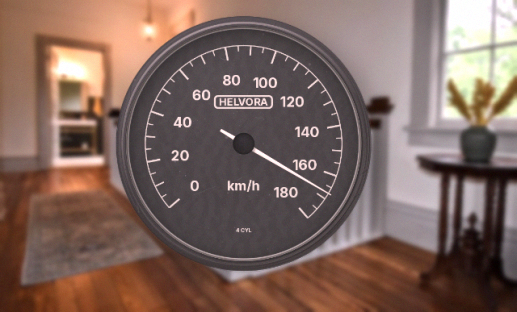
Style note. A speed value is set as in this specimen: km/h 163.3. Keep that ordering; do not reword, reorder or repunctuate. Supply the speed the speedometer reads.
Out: km/h 167.5
